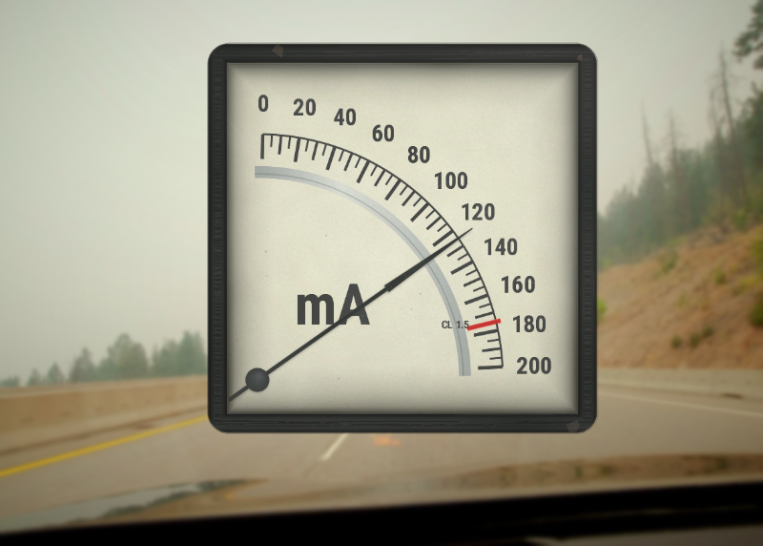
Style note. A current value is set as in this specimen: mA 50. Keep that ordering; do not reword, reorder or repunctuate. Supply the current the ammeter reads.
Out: mA 125
